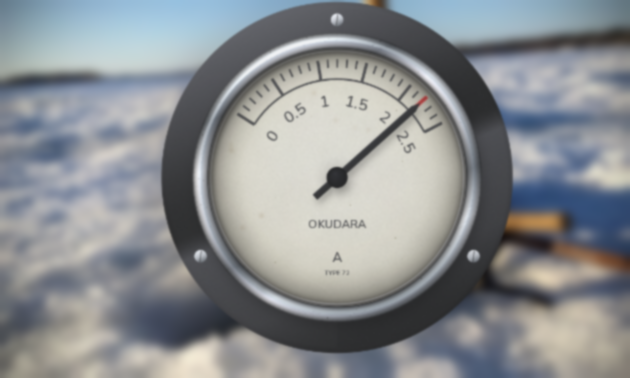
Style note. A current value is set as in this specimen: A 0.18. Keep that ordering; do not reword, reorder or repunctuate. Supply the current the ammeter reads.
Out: A 2.2
